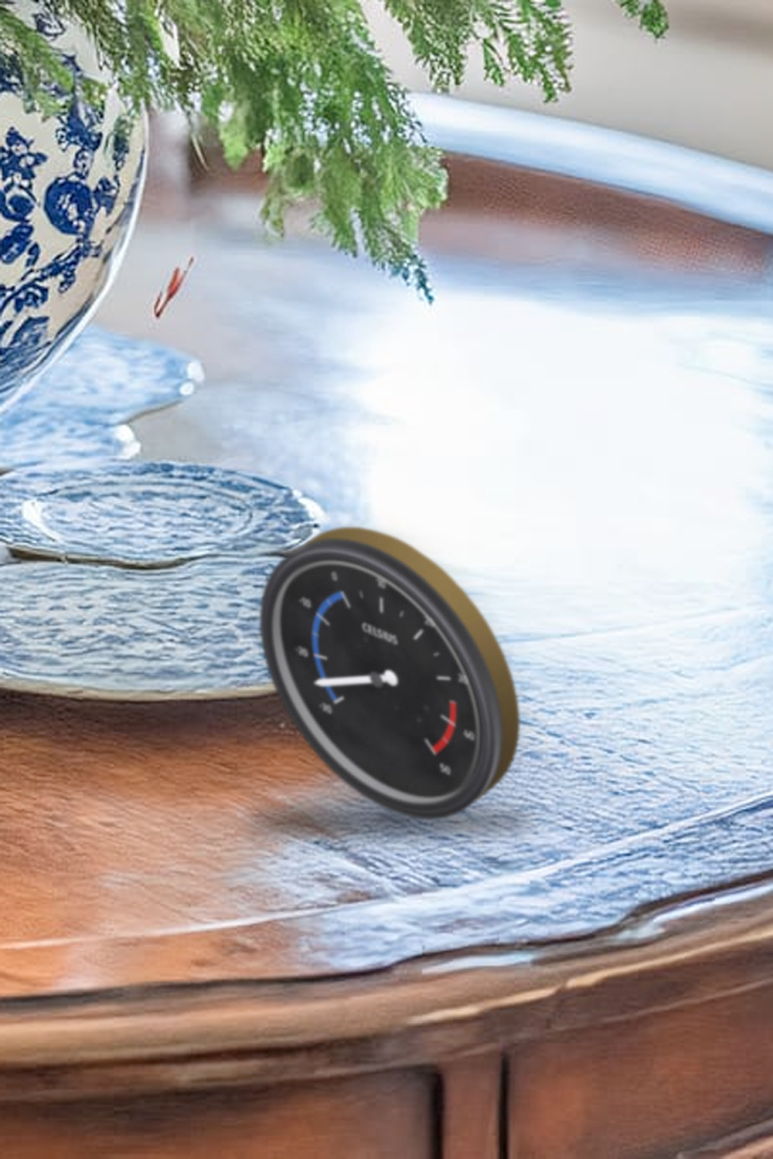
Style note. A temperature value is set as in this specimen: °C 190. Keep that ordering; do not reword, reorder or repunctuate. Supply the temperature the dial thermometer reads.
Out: °C -25
